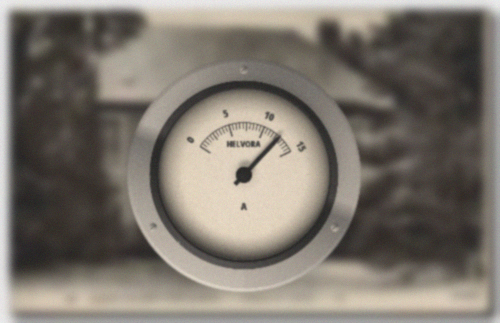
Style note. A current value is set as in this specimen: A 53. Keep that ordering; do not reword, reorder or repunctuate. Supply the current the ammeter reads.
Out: A 12.5
